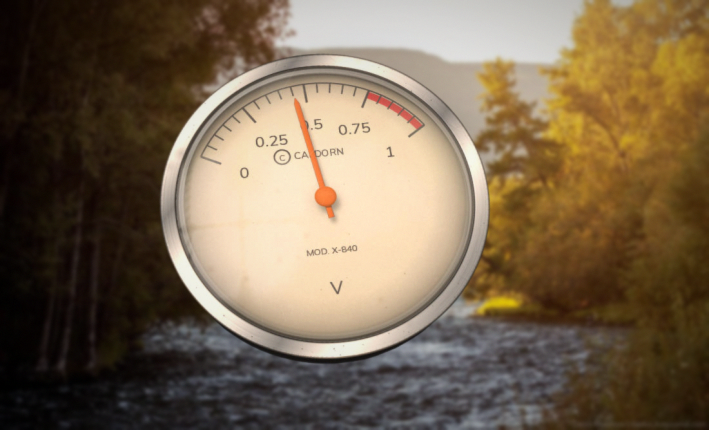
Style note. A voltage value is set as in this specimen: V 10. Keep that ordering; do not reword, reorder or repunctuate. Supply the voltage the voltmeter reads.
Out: V 0.45
